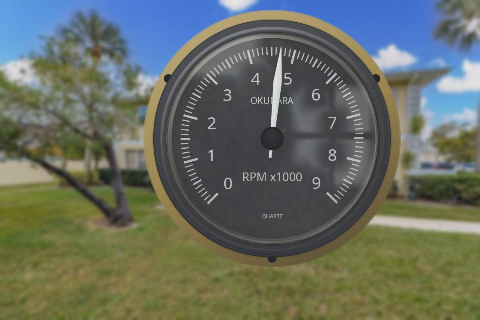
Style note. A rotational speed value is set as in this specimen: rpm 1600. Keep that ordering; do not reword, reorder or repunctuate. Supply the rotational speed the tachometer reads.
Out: rpm 4700
